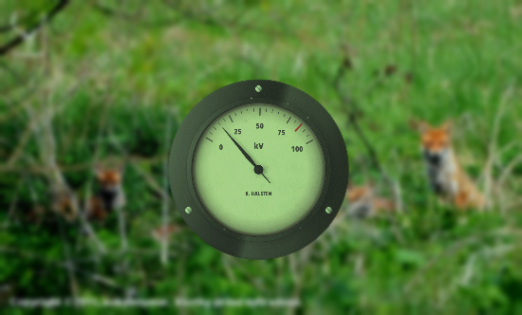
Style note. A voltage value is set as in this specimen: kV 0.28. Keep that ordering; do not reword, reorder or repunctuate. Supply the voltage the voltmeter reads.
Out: kV 15
